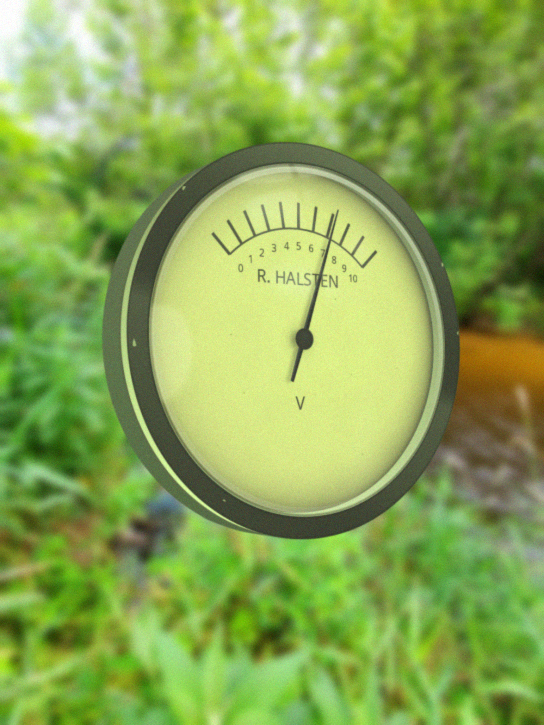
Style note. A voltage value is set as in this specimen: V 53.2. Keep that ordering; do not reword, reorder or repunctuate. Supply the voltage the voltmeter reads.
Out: V 7
